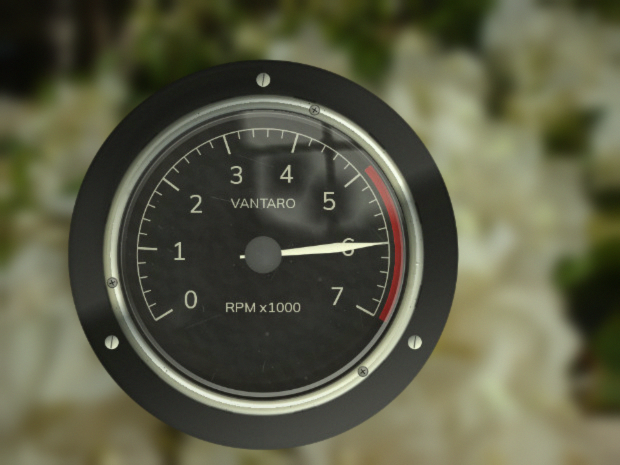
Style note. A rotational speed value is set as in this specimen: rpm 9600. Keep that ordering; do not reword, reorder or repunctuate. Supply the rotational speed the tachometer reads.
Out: rpm 6000
